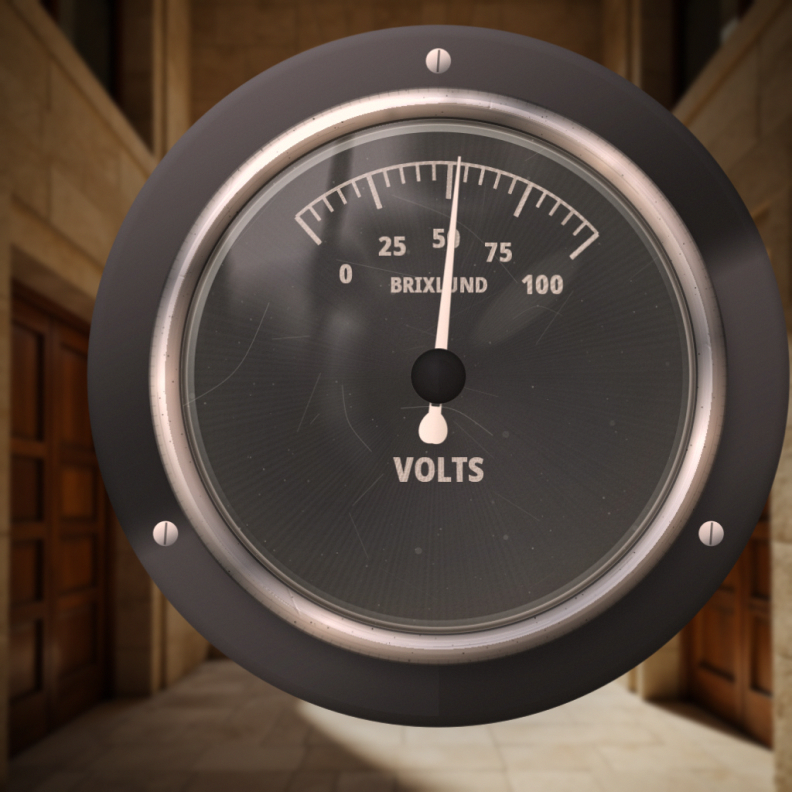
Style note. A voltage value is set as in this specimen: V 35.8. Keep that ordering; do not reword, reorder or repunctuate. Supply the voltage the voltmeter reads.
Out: V 52.5
